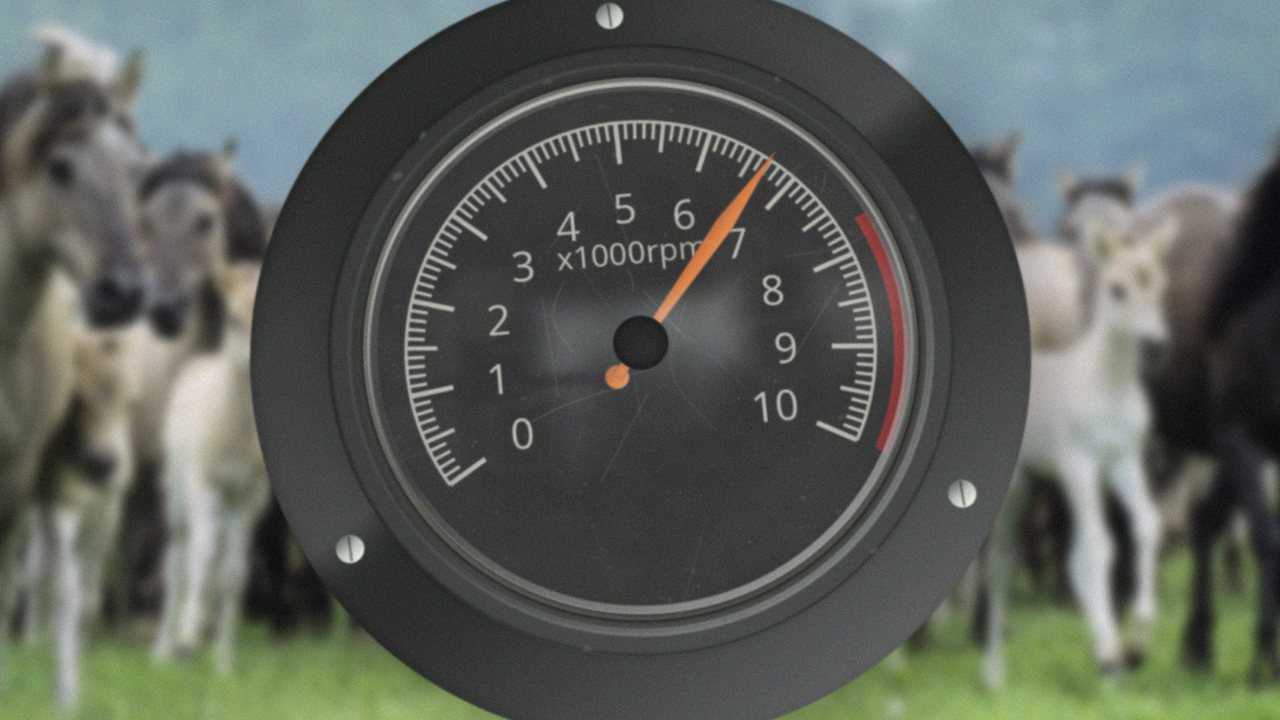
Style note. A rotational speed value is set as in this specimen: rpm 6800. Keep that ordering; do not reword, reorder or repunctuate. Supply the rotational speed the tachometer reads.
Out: rpm 6700
